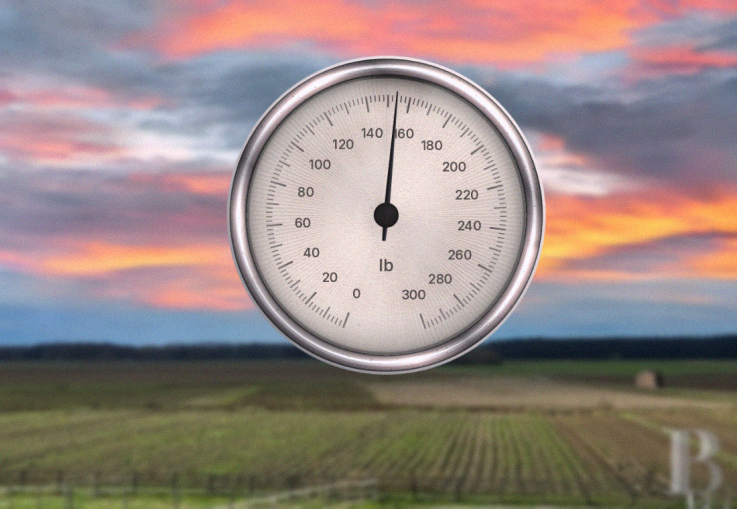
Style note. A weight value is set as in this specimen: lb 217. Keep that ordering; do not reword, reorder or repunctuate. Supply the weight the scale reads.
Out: lb 154
